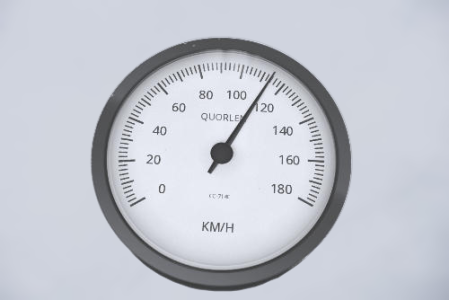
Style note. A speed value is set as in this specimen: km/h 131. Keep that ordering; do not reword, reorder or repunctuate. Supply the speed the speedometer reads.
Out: km/h 114
